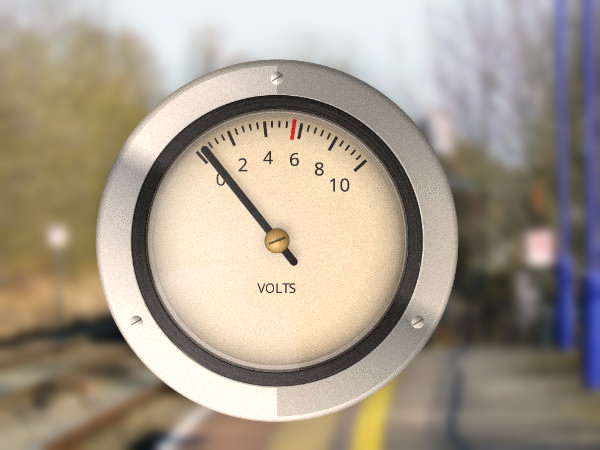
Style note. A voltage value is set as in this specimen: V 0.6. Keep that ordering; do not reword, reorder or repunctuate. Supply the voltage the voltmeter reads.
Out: V 0.4
